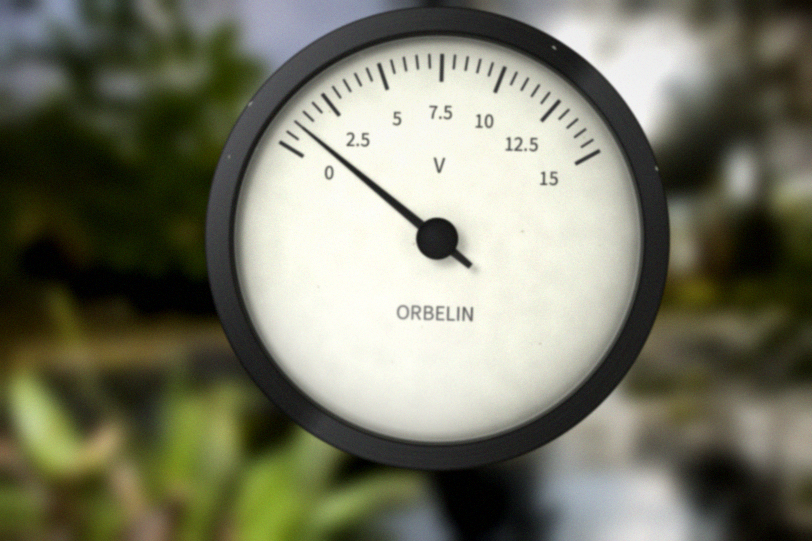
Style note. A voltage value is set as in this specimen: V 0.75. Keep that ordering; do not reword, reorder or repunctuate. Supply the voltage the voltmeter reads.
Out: V 1
